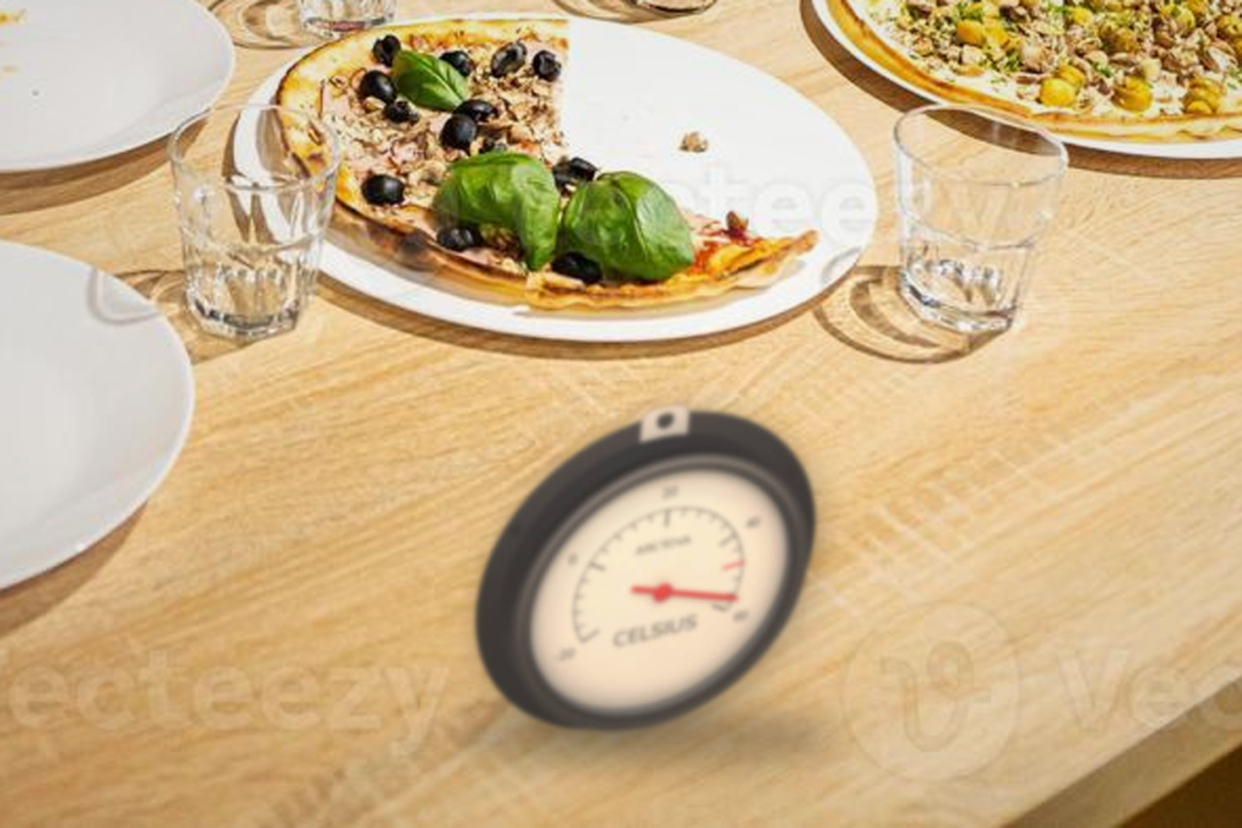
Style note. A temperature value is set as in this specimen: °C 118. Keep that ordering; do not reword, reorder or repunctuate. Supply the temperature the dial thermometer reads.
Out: °C 56
